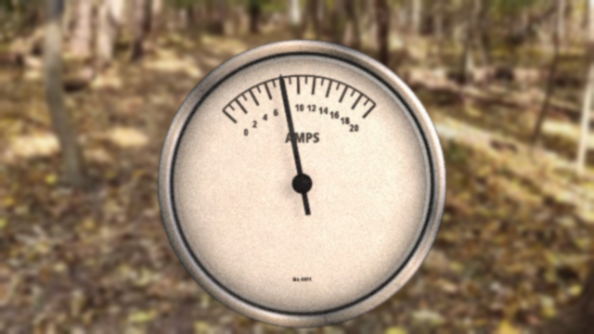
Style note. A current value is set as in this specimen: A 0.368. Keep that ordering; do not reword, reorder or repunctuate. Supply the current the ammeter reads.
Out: A 8
